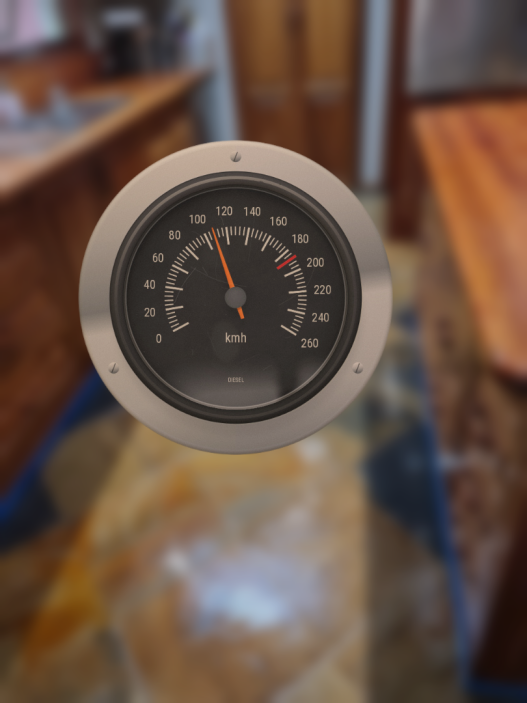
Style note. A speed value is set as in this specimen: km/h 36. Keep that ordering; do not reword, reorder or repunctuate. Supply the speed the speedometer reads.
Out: km/h 108
